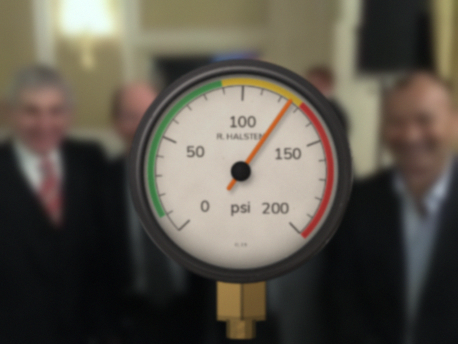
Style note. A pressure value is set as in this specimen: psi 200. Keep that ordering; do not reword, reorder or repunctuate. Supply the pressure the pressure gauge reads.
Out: psi 125
